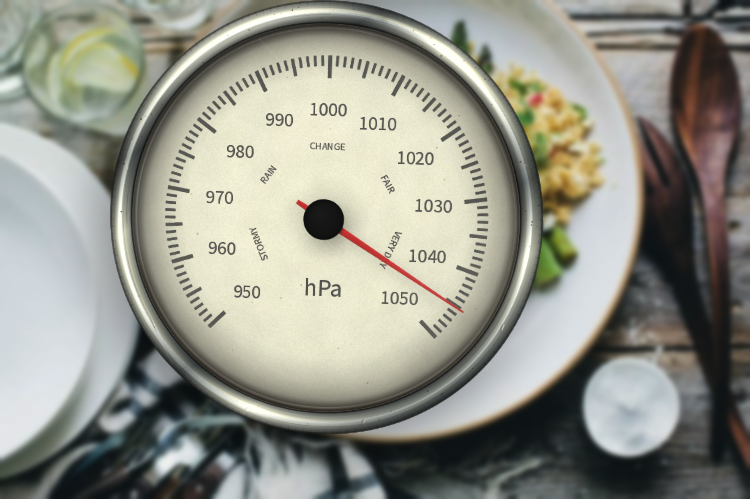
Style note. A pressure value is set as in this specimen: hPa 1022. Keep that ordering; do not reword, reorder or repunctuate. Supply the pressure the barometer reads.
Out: hPa 1045
